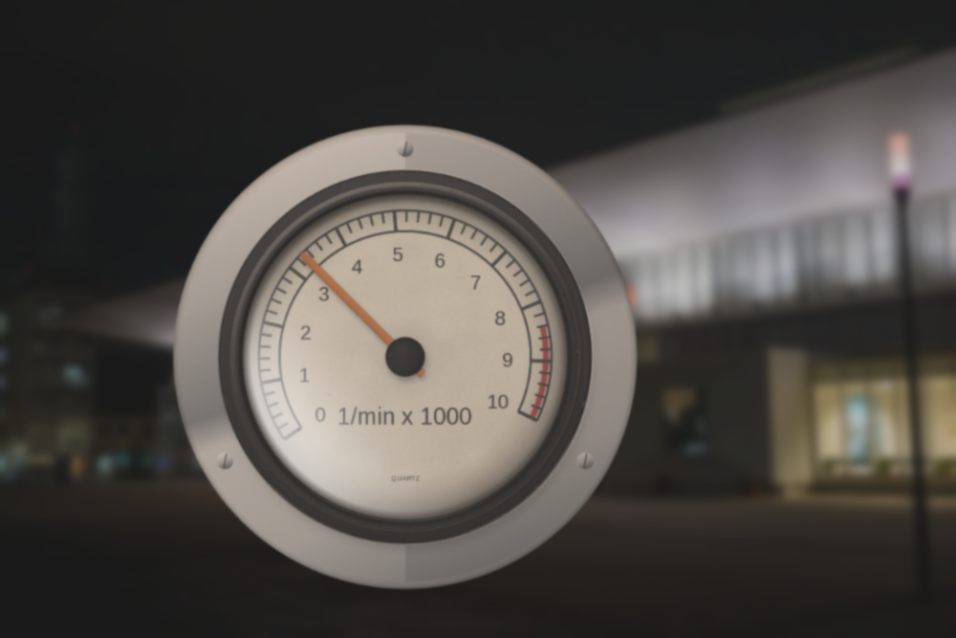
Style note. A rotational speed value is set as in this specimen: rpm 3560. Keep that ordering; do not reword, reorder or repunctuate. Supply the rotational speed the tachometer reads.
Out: rpm 3300
